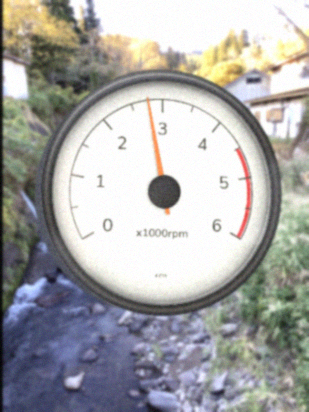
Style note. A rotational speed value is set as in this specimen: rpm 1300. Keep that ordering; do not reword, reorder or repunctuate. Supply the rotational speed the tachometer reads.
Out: rpm 2750
